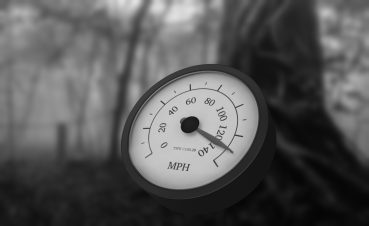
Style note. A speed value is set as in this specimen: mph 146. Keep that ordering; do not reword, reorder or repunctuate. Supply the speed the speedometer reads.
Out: mph 130
